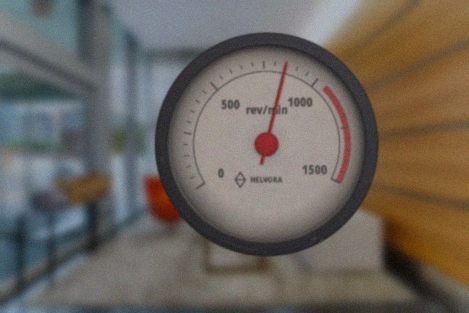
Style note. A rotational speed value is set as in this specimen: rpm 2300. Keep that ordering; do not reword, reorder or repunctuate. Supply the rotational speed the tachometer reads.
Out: rpm 850
